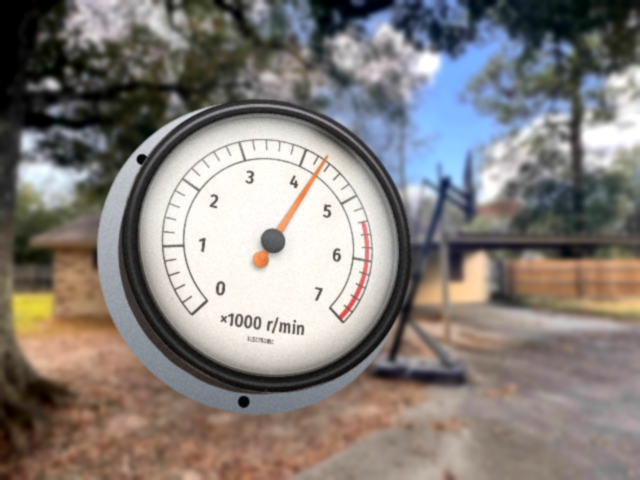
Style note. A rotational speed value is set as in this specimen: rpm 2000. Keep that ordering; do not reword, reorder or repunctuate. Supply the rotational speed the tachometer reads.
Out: rpm 4300
